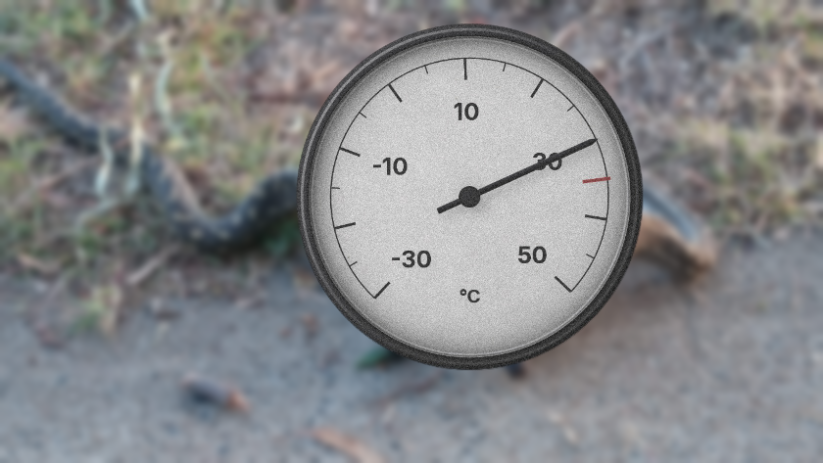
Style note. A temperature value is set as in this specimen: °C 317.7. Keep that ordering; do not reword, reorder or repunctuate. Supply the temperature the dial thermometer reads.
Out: °C 30
